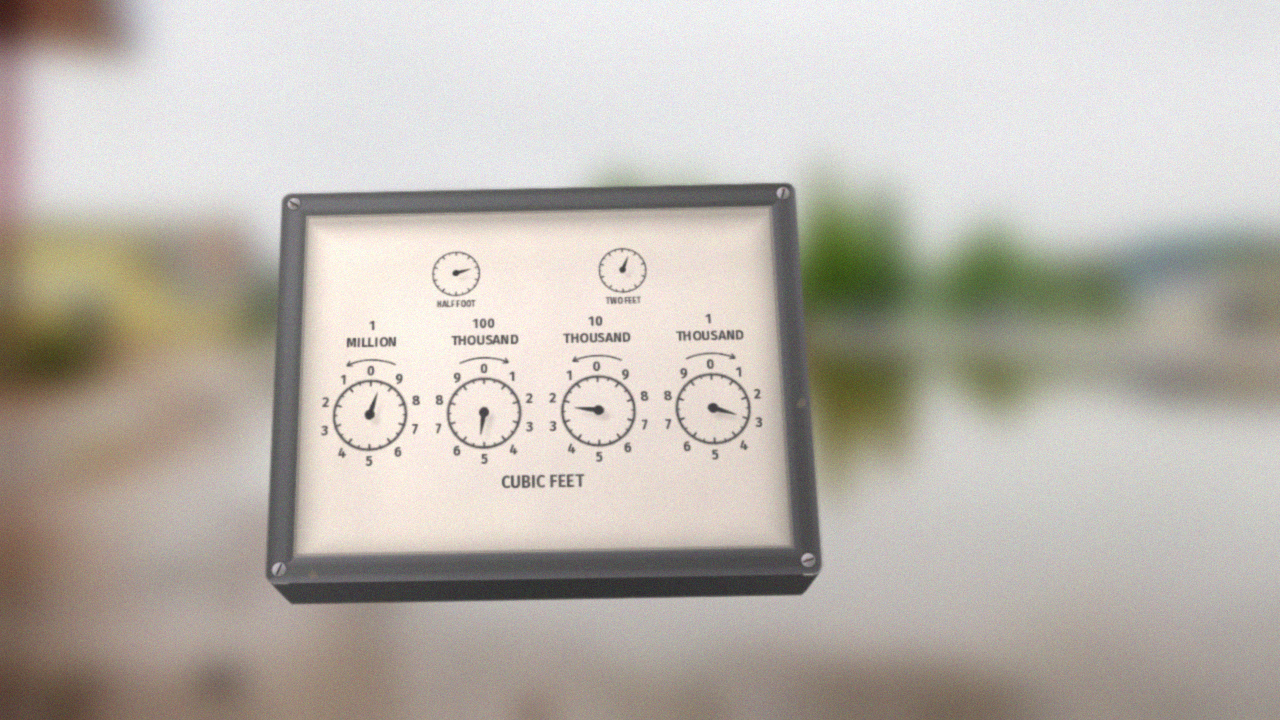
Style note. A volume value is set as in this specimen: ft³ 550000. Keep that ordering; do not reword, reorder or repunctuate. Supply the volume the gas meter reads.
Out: ft³ 952300
